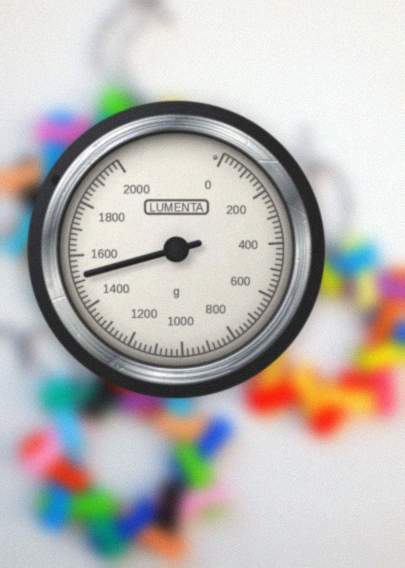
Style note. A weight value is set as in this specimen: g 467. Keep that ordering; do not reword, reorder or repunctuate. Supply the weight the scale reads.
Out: g 1520
